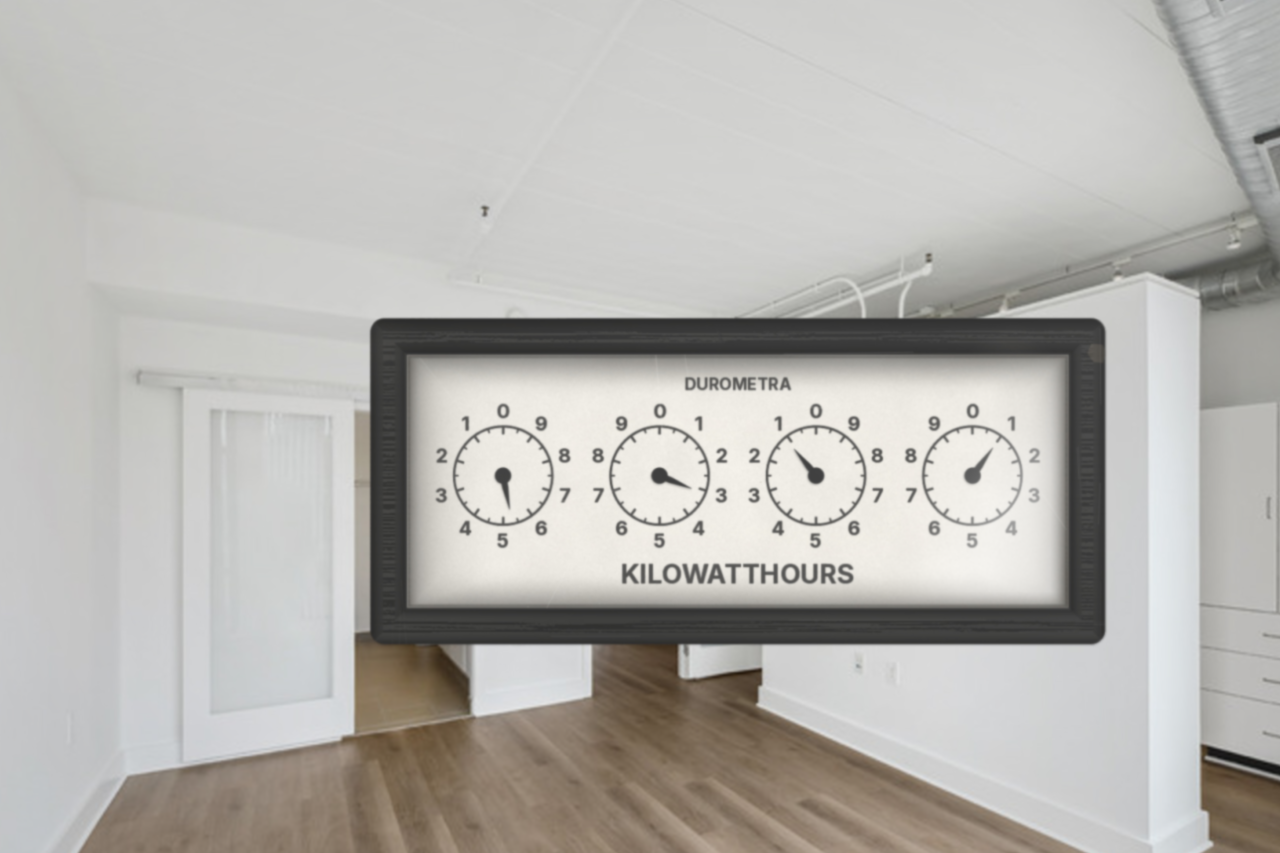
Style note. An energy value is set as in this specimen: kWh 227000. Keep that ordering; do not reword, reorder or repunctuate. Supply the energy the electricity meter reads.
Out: kWh 5311
